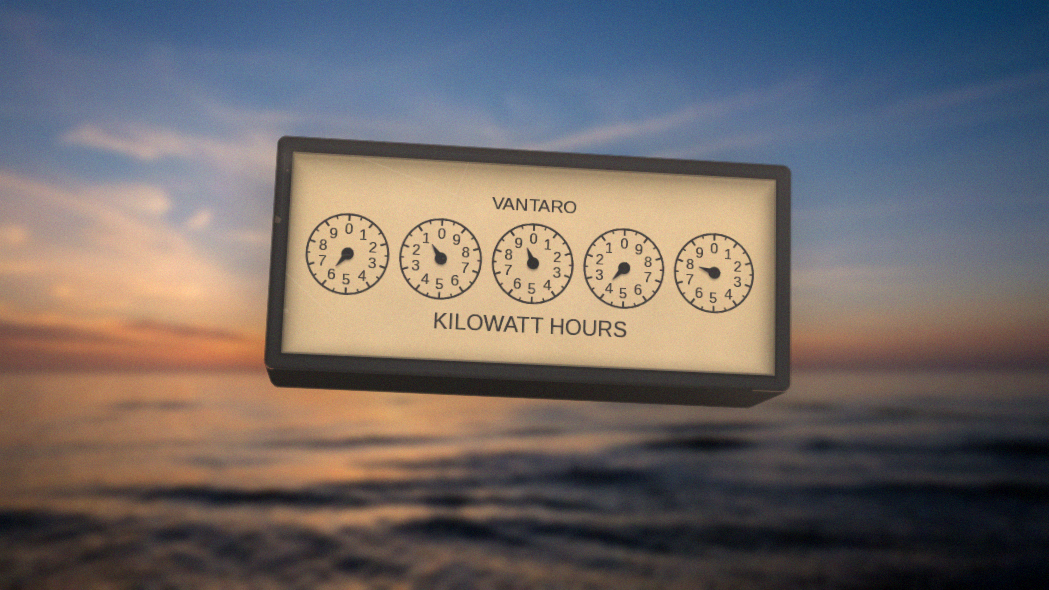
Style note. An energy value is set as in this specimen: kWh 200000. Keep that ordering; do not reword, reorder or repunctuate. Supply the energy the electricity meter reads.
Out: kWh 60938
